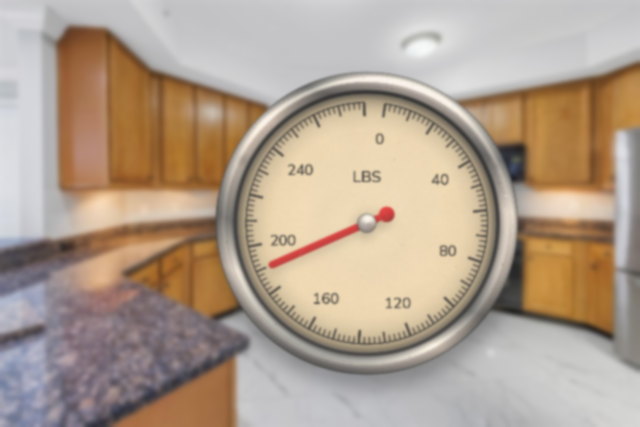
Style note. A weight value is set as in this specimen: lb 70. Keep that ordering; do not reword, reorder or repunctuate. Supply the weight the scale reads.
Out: lb 190
